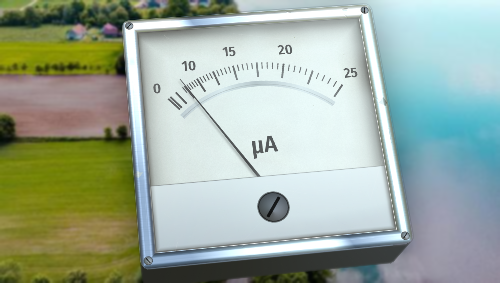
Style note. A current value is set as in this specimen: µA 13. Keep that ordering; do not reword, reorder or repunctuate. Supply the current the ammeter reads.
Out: µA 7.5
